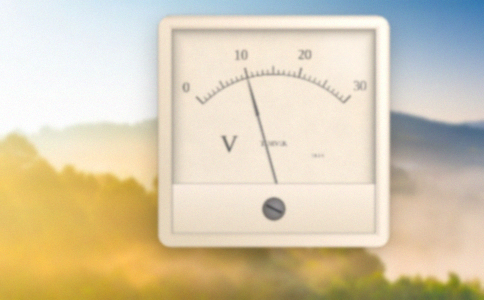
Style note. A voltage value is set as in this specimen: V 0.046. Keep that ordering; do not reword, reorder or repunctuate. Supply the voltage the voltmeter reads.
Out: V 10
